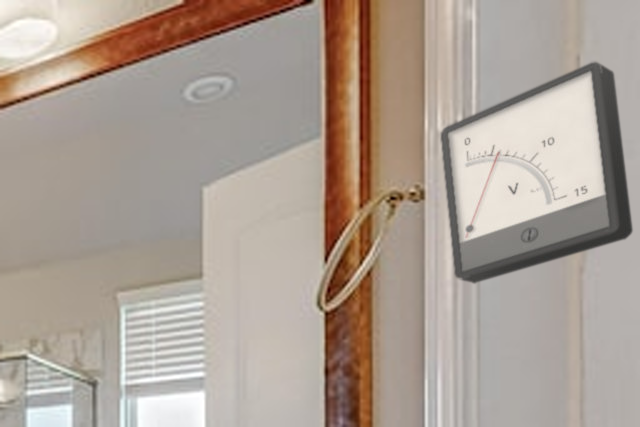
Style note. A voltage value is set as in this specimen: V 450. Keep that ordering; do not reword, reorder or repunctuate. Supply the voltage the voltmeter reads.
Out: V 6
